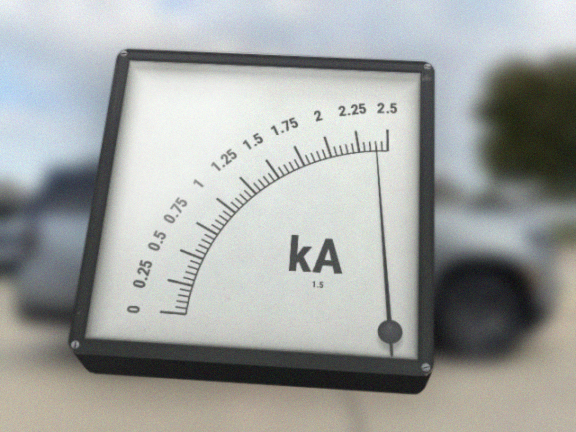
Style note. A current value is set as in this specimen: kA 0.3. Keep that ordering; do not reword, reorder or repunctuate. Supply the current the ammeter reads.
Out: kA 2.4
